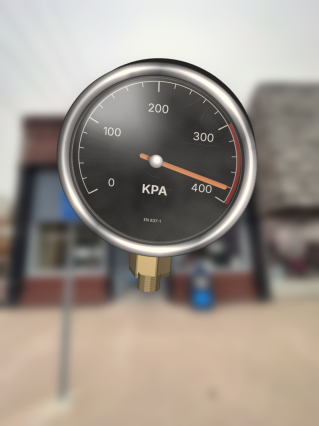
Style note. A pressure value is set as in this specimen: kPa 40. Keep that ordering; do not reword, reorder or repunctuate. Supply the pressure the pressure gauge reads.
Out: kPa 380
